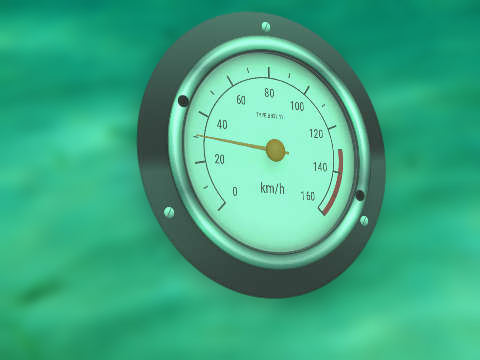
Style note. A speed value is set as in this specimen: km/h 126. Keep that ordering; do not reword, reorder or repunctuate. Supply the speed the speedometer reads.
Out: km/h 30
